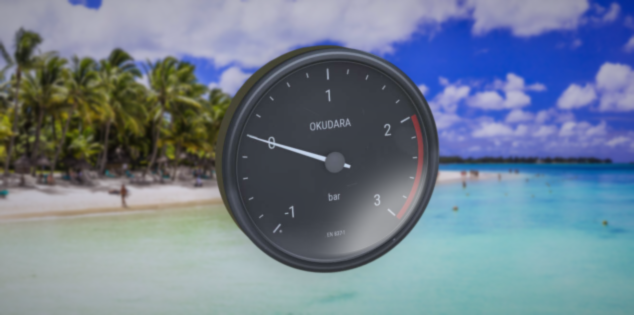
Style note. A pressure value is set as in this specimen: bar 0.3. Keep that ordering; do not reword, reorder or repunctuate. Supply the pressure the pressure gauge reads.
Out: bar 0
